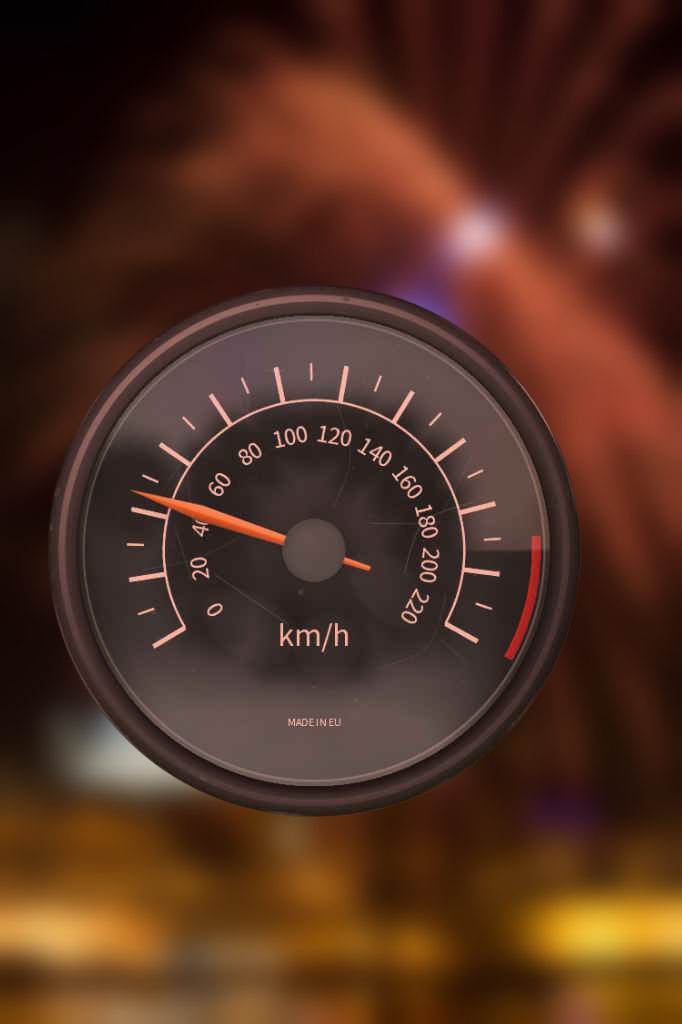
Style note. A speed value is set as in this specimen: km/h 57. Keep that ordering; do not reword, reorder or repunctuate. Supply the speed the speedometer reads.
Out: km/h 45
